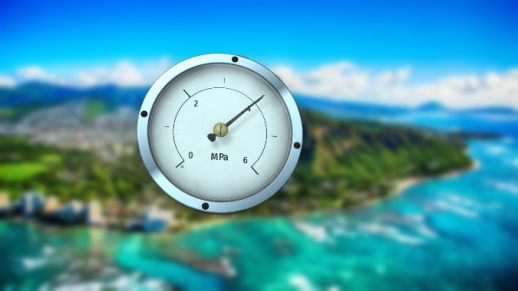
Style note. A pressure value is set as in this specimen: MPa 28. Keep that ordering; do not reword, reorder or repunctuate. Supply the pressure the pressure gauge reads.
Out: MPa 4
